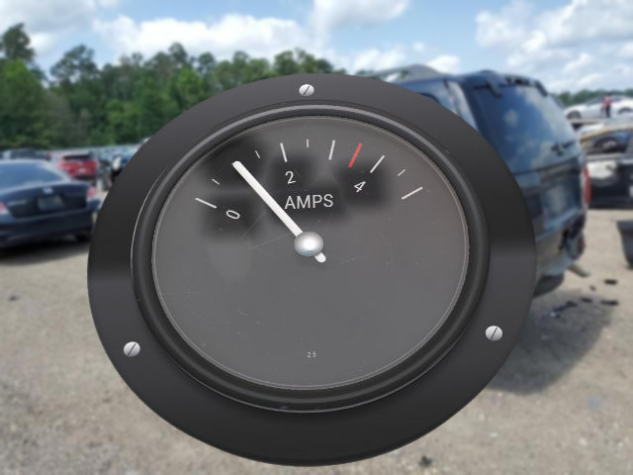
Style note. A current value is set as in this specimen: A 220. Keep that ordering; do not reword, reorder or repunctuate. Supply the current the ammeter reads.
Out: A 1
